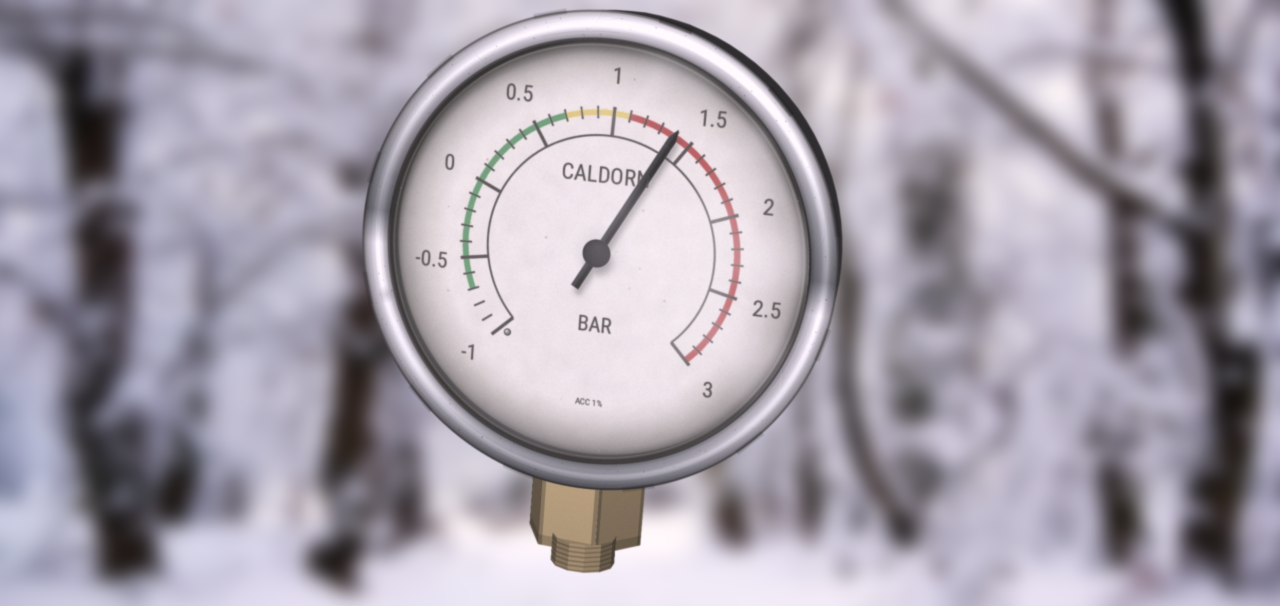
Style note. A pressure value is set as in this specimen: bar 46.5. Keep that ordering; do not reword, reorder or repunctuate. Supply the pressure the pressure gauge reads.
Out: bar 1.4
